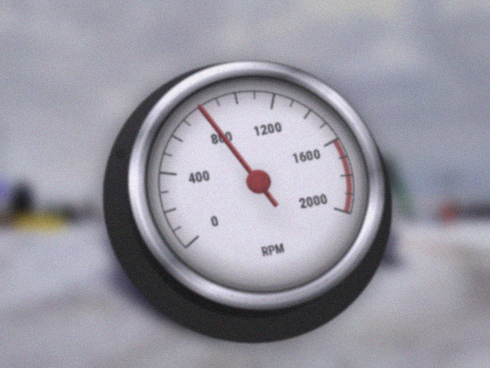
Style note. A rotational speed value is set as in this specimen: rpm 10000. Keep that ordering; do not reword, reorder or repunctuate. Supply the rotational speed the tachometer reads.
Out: rpm 800
